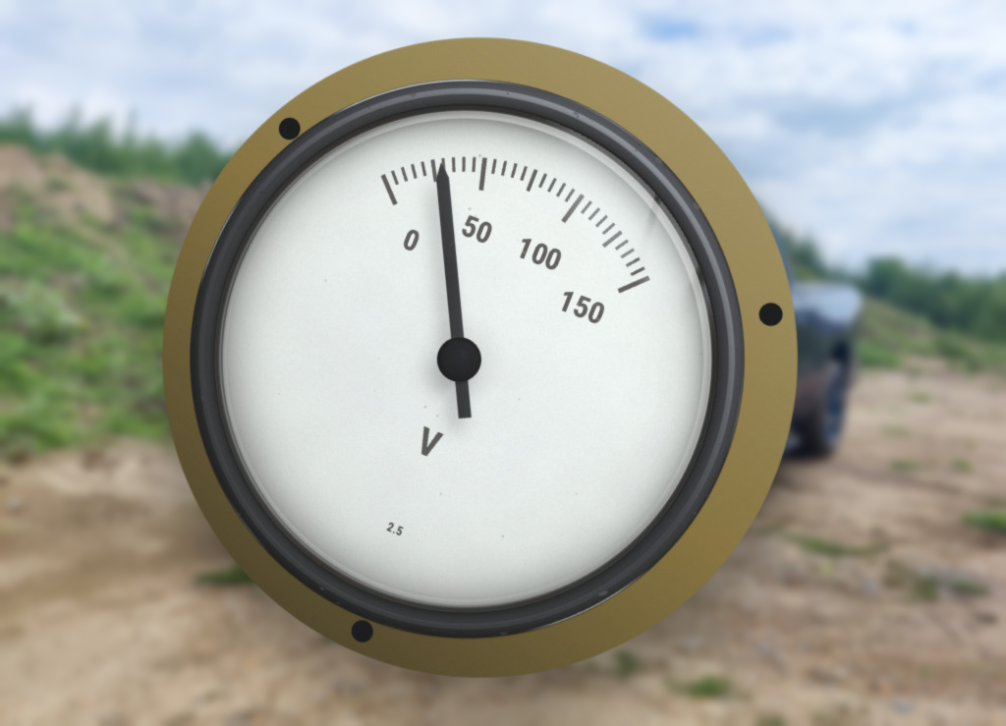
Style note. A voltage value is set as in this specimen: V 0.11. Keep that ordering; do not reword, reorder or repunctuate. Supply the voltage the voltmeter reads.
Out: V 30
